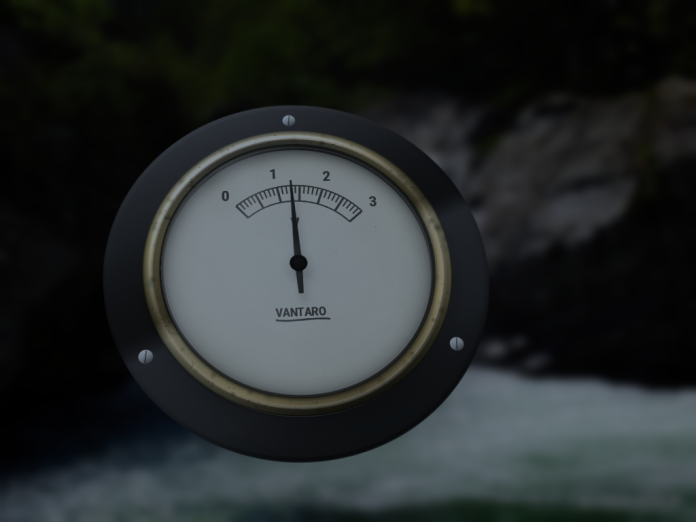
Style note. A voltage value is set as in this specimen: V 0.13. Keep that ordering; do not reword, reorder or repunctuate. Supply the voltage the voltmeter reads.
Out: V 1.3
